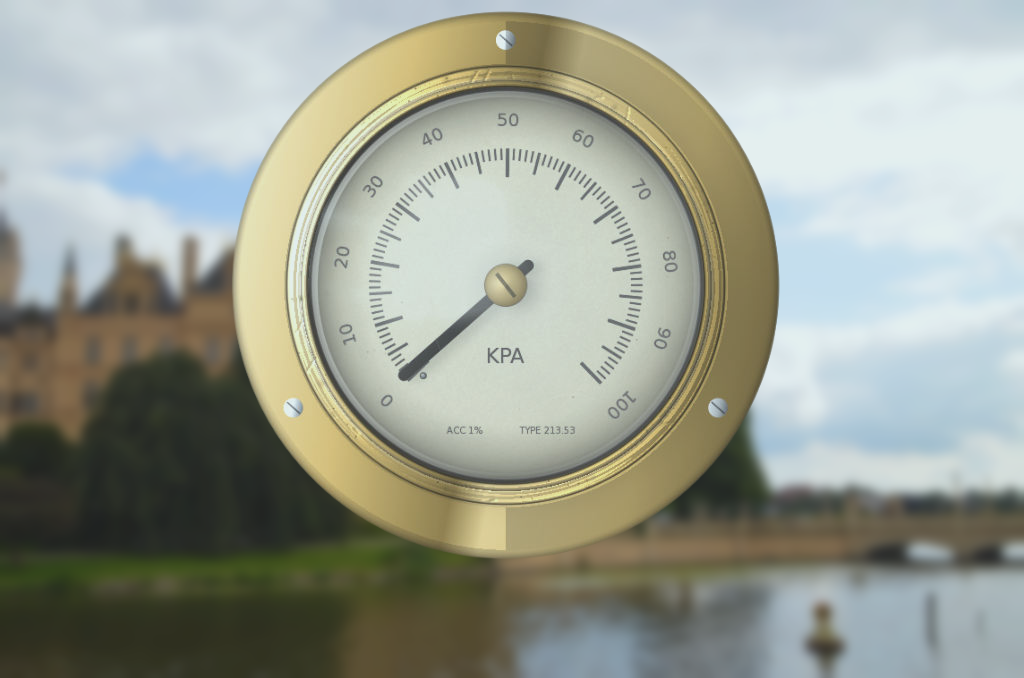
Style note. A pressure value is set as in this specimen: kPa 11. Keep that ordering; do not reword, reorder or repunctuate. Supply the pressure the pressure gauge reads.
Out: kPa 1
